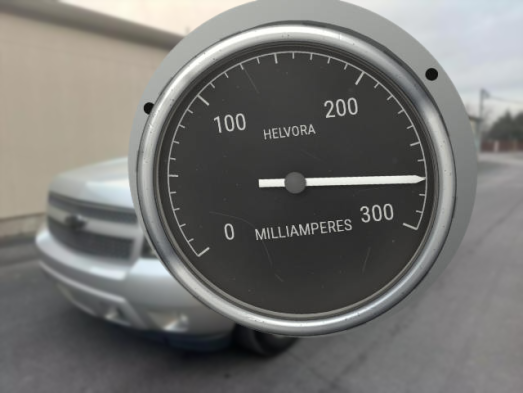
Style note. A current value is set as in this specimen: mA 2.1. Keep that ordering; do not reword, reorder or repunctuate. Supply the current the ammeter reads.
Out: mA 270
